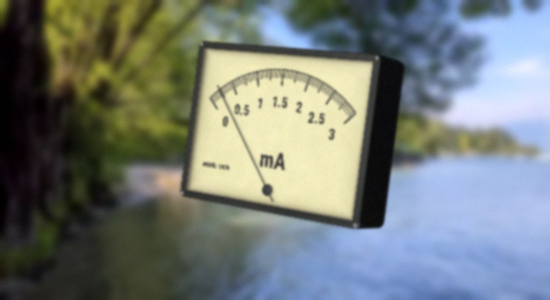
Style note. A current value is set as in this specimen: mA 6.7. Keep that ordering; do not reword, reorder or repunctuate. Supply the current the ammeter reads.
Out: mA 0.25
